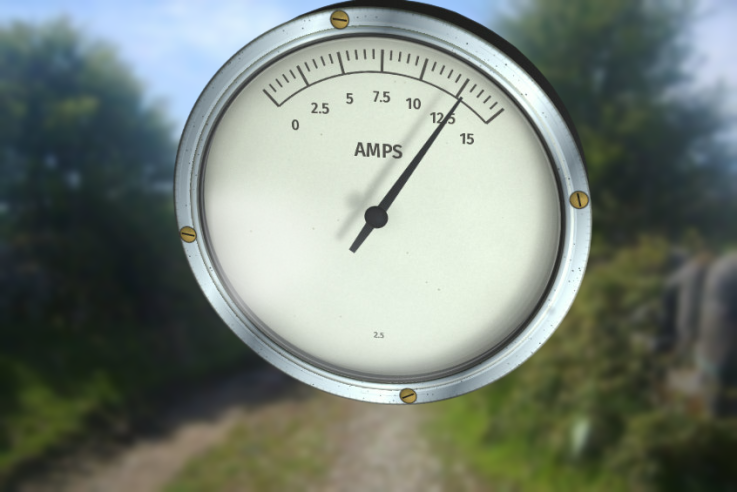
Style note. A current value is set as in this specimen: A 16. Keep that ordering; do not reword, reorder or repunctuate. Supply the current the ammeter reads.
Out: A 12.75
